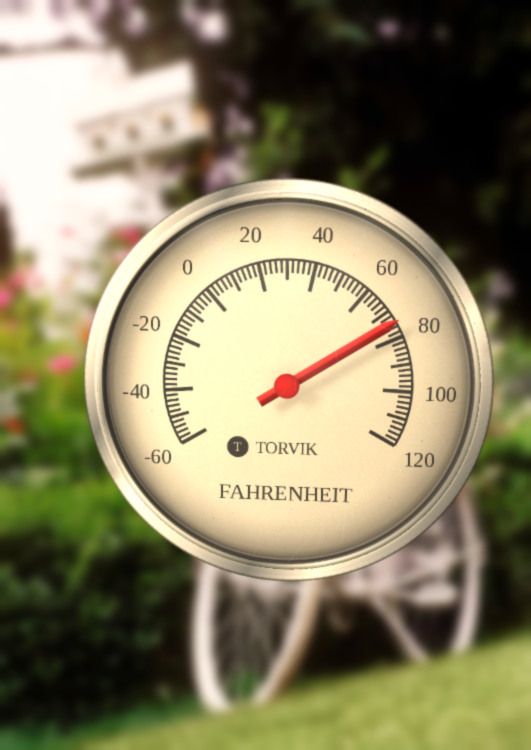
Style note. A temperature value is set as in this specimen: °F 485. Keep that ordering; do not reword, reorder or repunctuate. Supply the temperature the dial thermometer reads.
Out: °F 74
